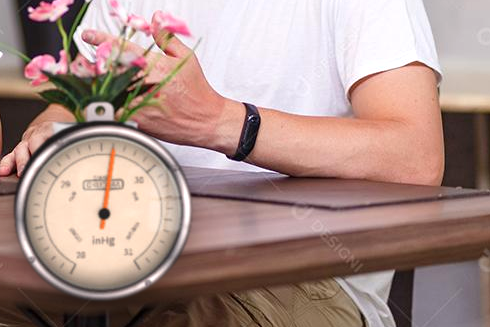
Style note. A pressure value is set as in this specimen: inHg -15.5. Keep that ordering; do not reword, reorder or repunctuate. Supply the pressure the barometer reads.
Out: inHg 29.6
